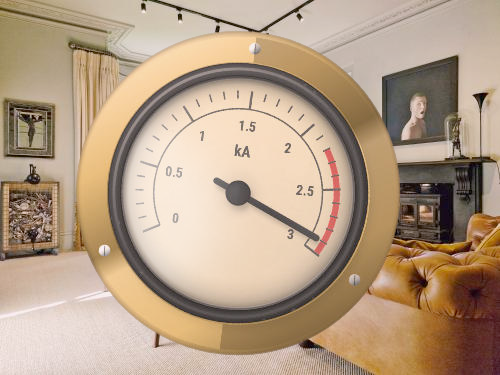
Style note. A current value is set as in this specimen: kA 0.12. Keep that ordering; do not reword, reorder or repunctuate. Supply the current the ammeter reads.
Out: kA 2.9
